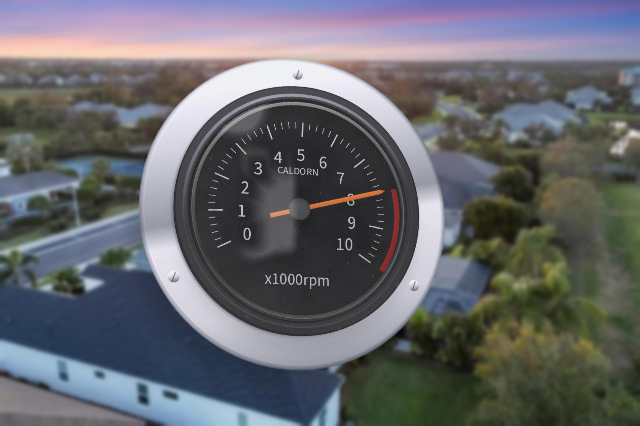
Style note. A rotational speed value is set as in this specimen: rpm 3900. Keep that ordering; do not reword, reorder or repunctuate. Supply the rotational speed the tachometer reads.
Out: rpm 8000
